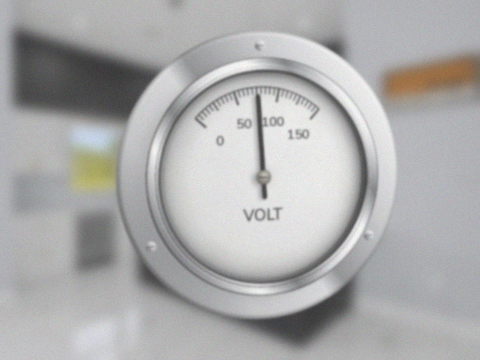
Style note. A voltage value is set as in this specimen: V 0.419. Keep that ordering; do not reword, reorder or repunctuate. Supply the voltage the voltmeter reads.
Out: V 75
